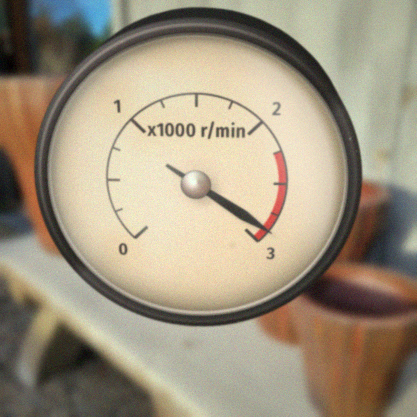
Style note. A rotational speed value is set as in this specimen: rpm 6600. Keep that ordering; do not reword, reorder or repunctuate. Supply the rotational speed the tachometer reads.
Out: rpm 2875
